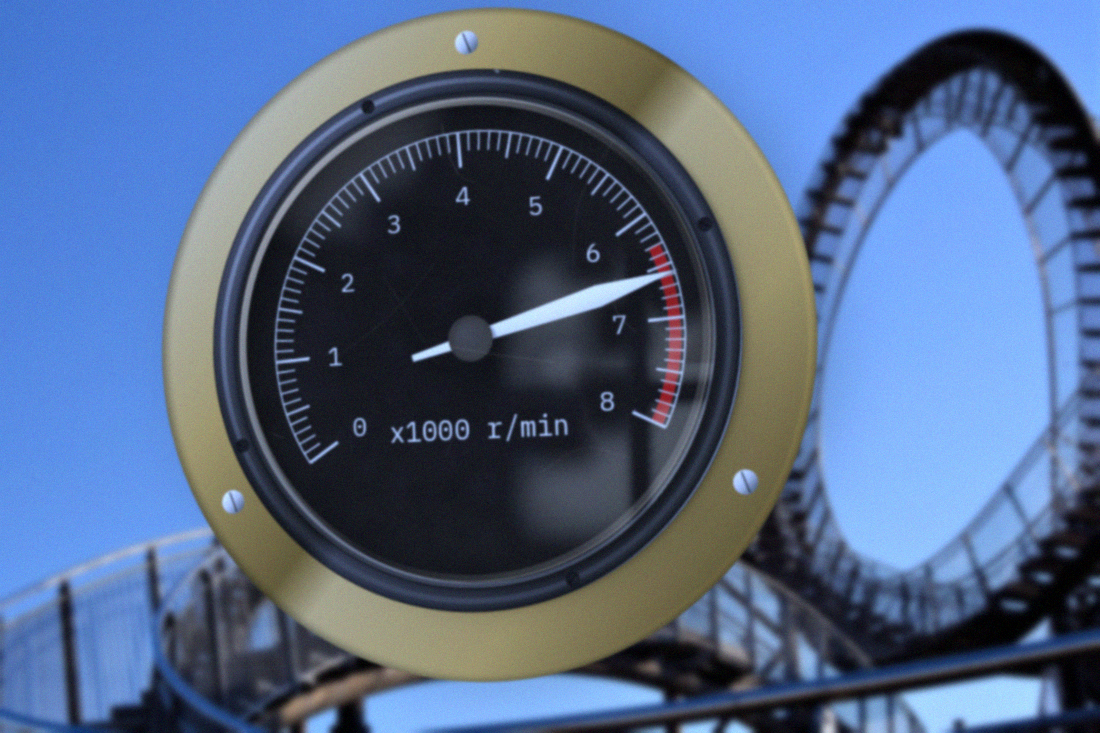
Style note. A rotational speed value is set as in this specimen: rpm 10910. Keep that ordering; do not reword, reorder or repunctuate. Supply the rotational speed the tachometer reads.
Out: rpm 6600
